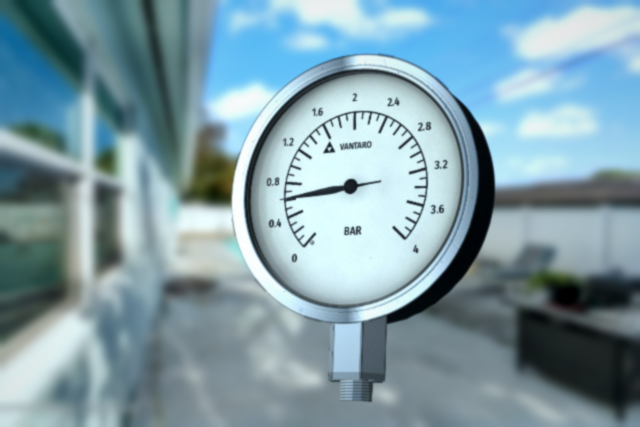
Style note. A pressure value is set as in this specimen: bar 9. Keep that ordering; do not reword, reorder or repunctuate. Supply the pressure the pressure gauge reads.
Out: bar 0.6
